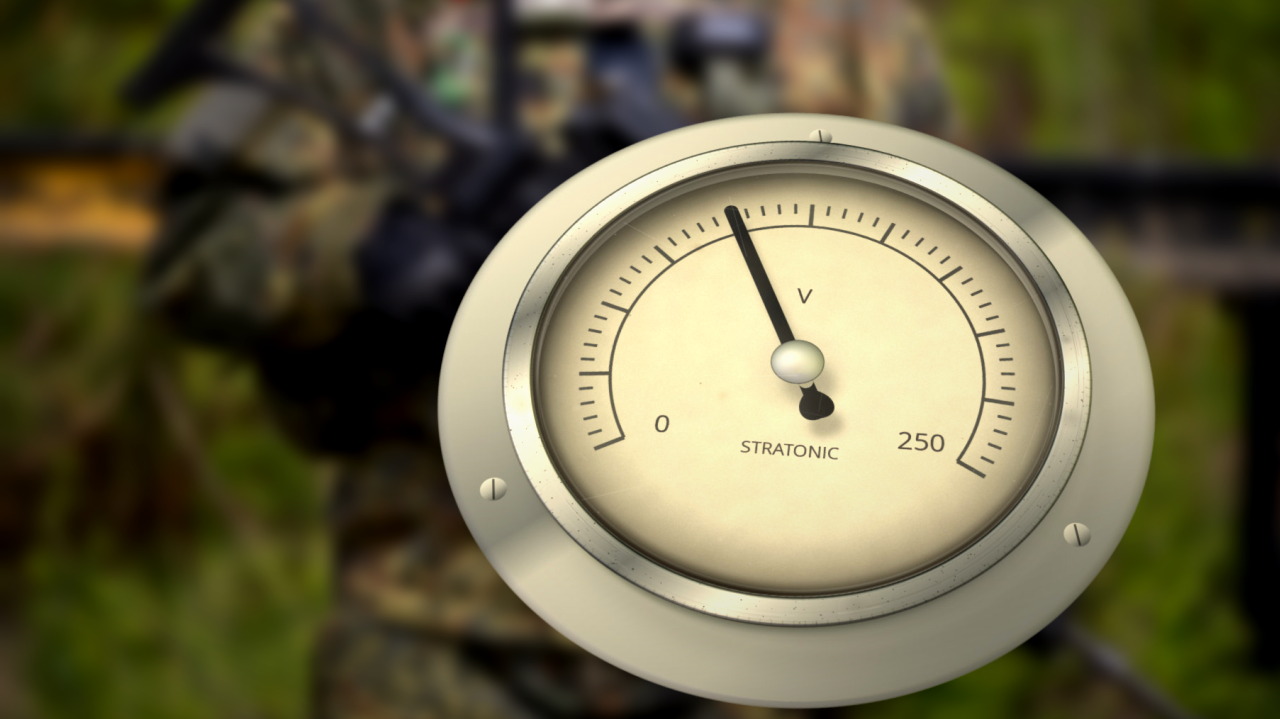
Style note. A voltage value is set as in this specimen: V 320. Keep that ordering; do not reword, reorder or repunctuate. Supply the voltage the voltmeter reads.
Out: V 100
